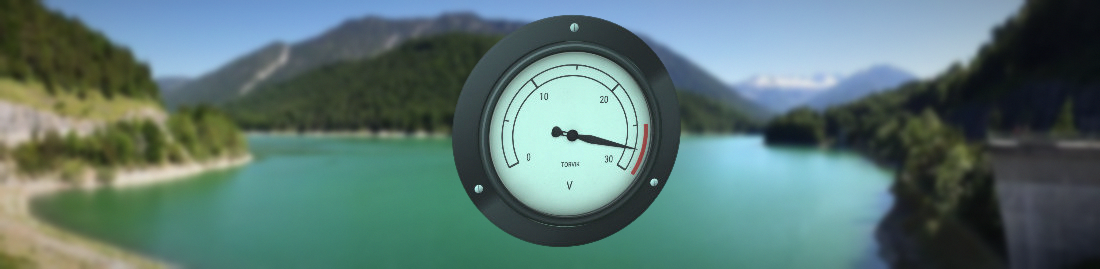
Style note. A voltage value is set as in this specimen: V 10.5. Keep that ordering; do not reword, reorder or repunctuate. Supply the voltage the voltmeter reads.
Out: V 27.5
